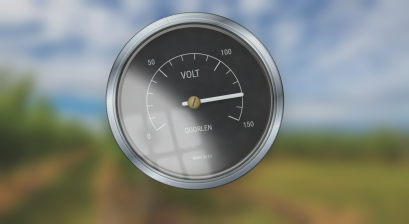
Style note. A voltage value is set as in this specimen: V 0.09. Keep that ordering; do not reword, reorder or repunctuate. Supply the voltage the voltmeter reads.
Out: V 130
